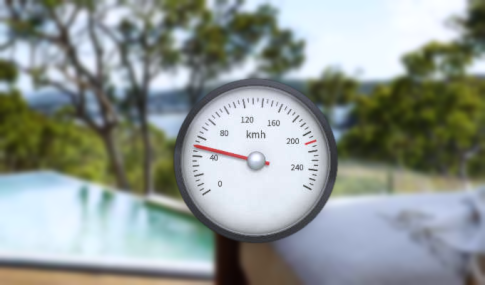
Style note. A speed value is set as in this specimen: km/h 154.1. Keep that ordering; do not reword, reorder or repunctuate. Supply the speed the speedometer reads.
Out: km/h 50
